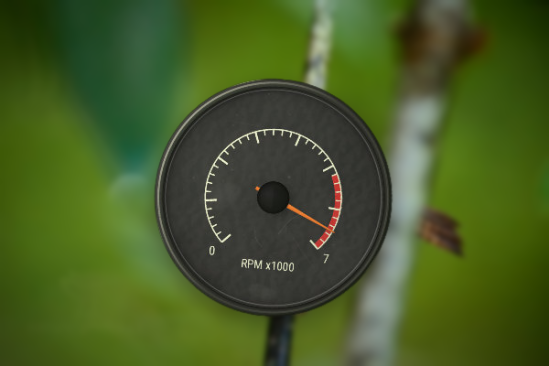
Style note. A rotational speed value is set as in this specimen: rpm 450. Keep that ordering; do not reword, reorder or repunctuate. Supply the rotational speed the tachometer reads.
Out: rpm 6500
